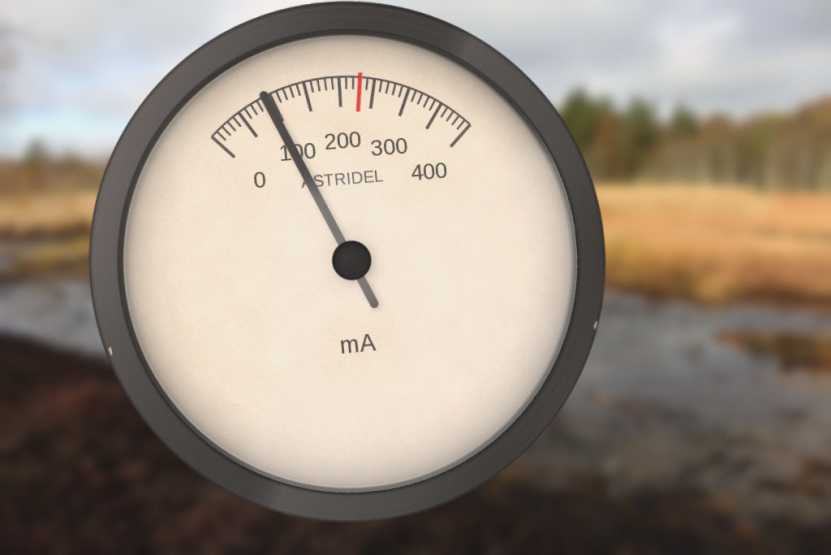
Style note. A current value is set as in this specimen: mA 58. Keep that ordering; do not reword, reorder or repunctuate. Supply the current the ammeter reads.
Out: mA 90
